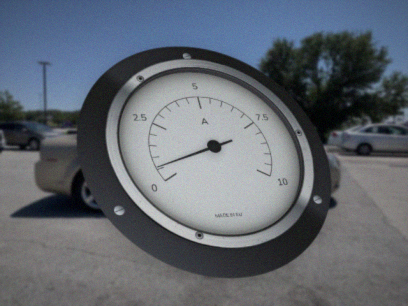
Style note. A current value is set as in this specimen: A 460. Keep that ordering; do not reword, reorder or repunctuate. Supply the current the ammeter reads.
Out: A 0.5
